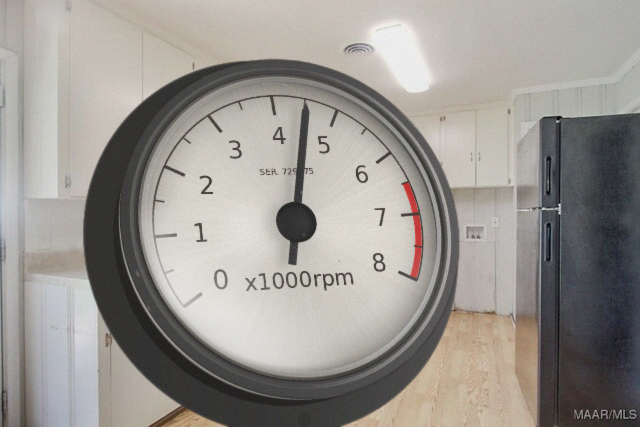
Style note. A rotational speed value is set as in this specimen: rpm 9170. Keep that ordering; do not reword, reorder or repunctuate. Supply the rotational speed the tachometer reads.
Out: rpm 4500
